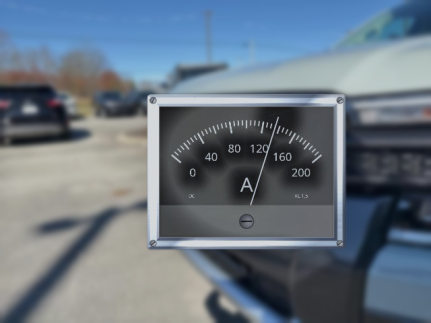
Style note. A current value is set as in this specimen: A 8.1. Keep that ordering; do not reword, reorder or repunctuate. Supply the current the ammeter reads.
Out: A 135
